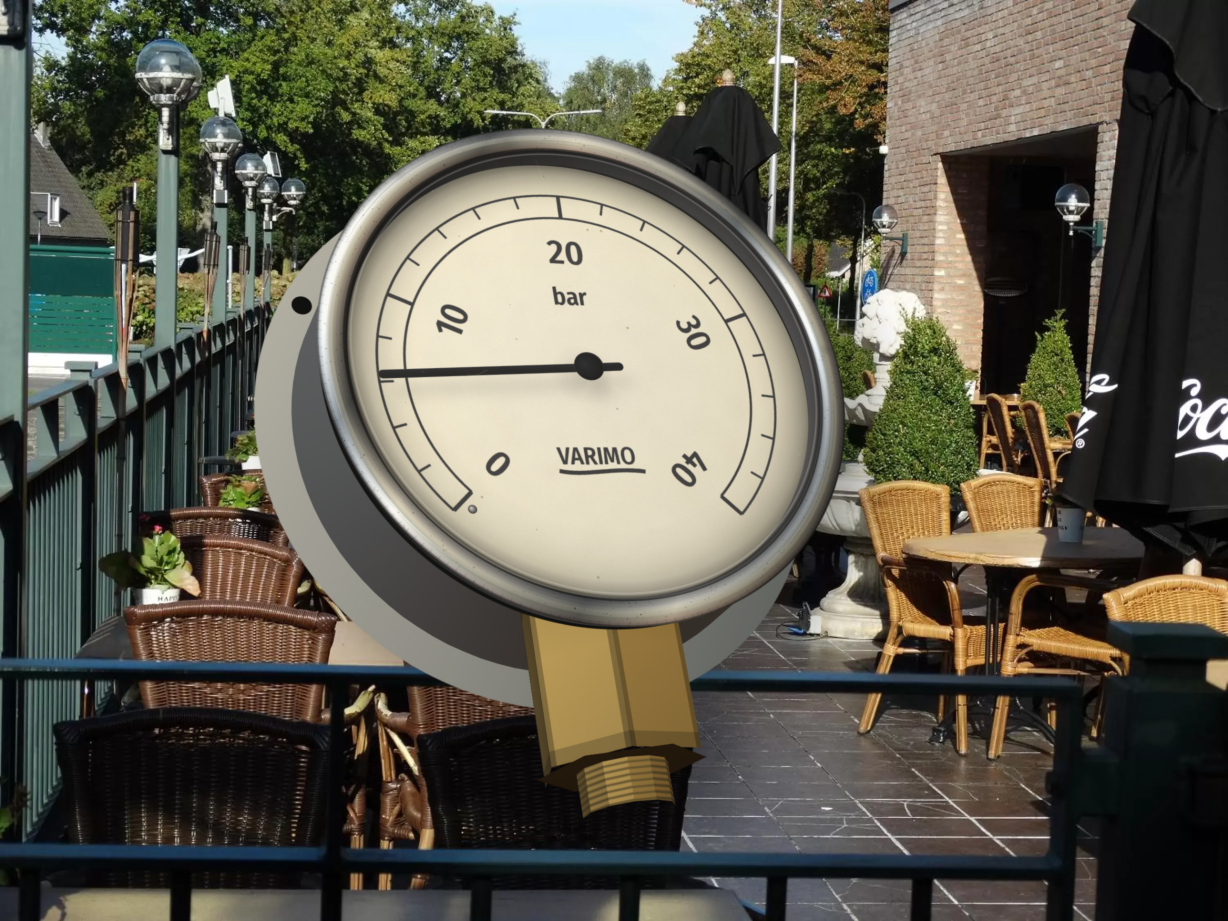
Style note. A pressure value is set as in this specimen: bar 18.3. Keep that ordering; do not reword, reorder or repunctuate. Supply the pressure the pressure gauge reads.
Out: bar 6
